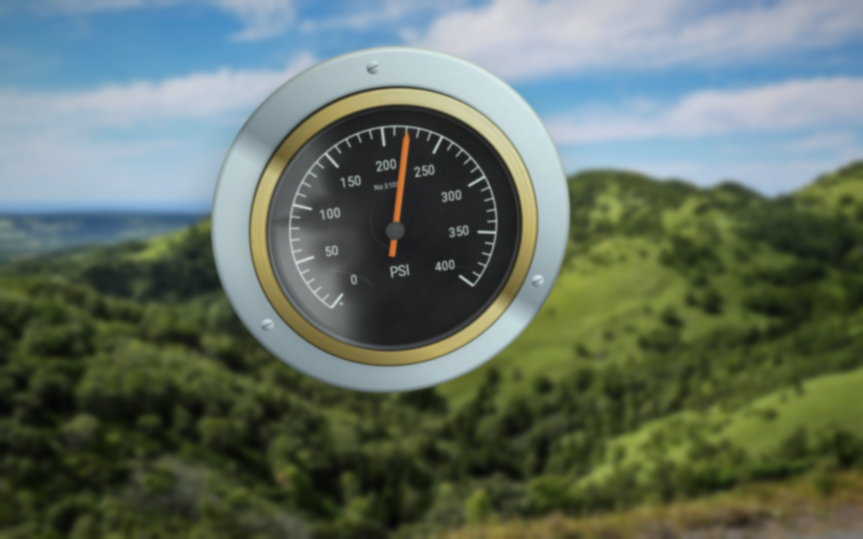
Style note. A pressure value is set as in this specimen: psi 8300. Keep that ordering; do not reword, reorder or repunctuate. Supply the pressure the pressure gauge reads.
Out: psi 220
